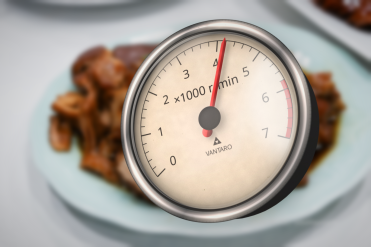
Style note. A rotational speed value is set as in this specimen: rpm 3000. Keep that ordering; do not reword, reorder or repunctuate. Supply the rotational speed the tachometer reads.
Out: rpm 4200
